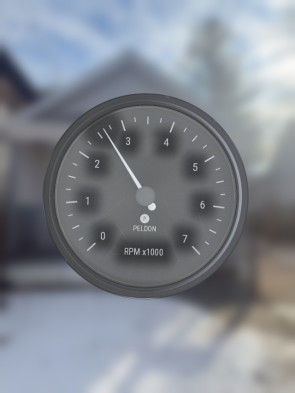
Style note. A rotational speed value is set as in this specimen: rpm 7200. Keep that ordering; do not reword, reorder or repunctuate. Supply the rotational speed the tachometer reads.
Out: rpm 2625
